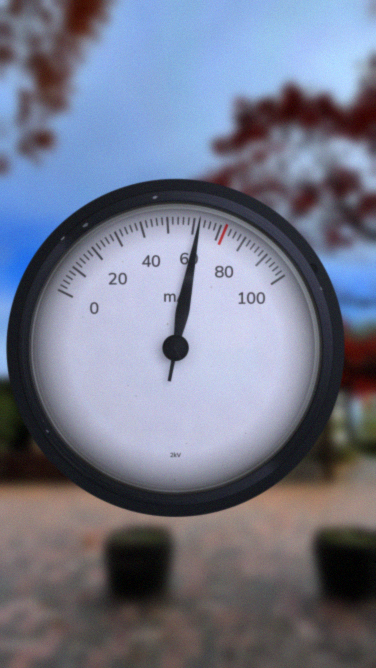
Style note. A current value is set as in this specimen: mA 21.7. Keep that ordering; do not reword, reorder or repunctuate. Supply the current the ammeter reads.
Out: mA 62
